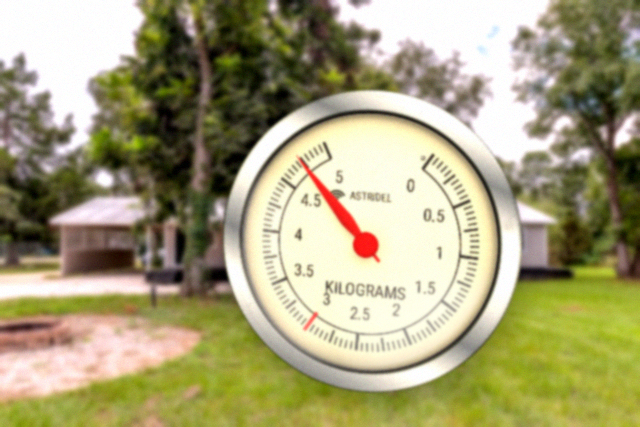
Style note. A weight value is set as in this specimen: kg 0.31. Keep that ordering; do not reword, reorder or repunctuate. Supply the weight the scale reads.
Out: kg 4.75
